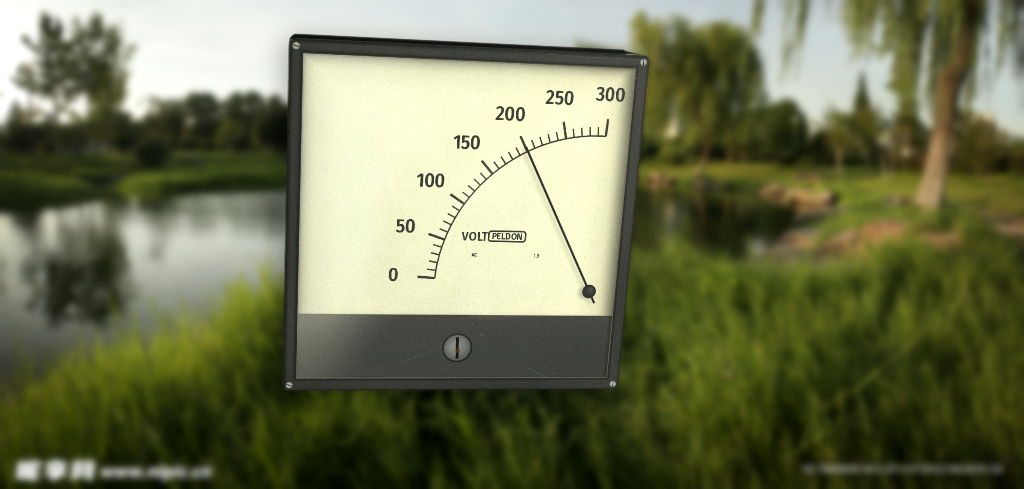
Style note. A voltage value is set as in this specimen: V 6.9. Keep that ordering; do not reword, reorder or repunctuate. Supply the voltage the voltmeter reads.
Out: V 200
